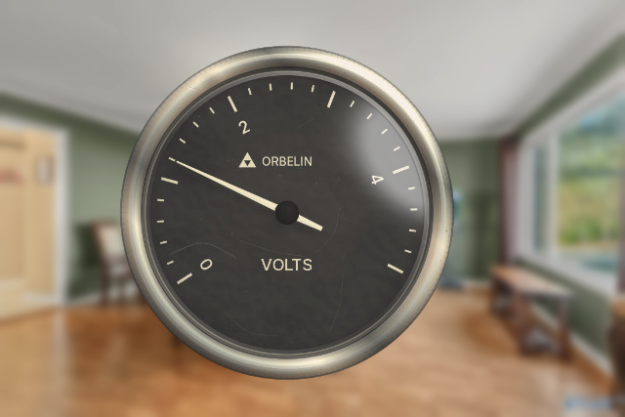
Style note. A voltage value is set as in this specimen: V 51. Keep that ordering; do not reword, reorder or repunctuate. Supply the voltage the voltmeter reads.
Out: V 1.2
